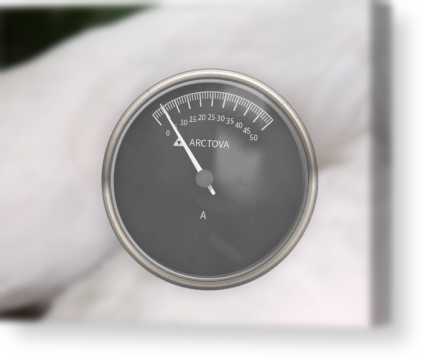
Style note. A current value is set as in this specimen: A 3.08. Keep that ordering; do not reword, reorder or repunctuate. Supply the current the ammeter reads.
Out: A 5
